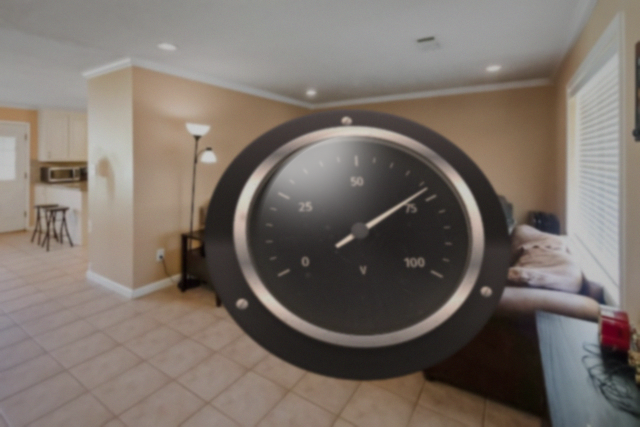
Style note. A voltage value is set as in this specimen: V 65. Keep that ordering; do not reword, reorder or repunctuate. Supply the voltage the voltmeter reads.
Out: V 72.5
